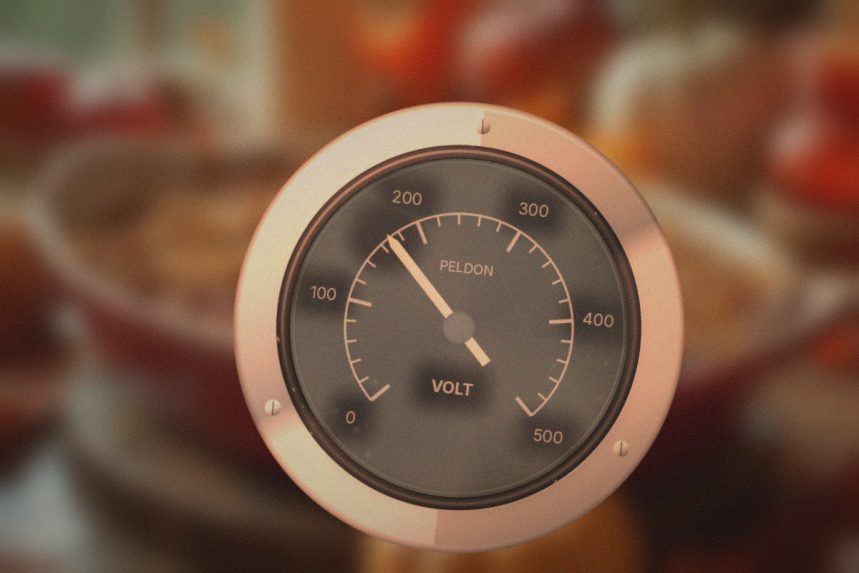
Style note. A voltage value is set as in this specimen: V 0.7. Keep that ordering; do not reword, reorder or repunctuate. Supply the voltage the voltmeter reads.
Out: V 170
